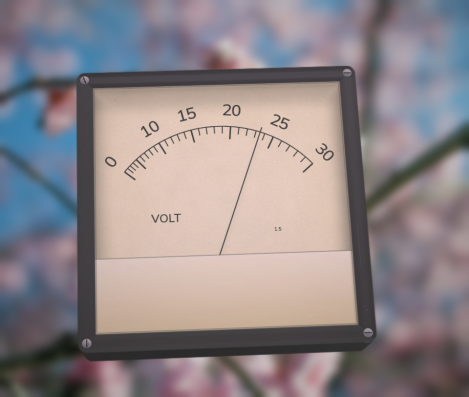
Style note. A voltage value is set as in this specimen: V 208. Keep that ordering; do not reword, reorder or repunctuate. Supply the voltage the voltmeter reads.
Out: V 23.5
